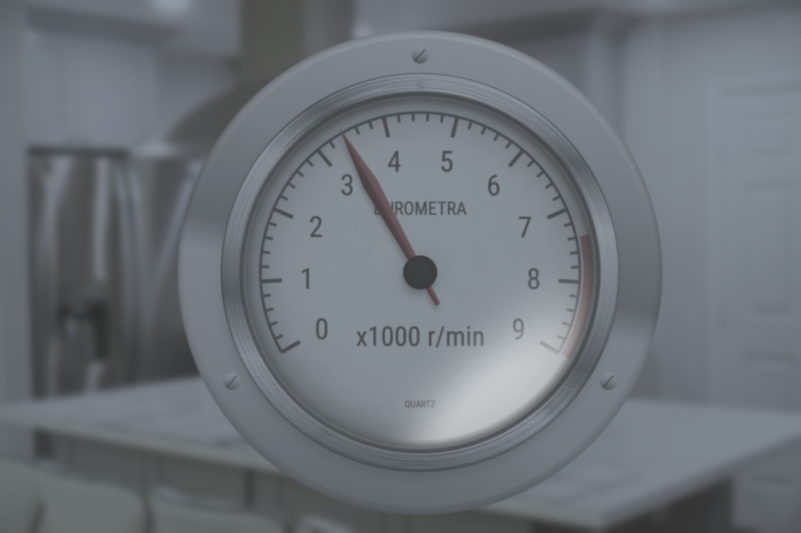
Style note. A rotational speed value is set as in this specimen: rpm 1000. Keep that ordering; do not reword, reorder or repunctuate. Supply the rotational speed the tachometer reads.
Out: rpm 3400
